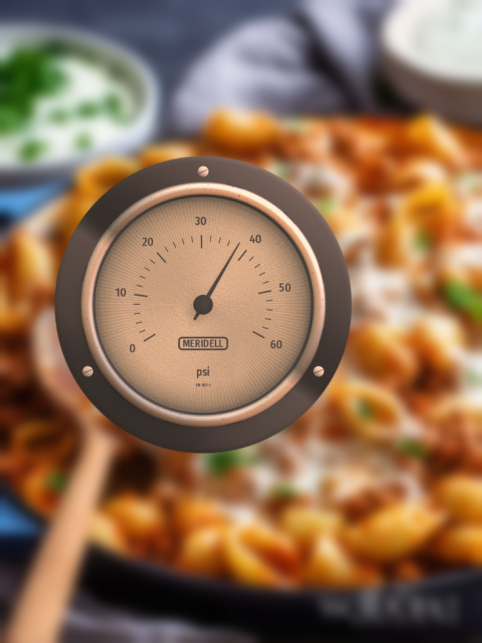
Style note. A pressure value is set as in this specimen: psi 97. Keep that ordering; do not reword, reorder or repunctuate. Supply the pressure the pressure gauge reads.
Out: psi 38
